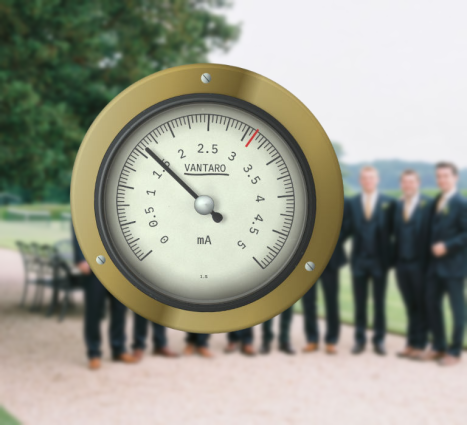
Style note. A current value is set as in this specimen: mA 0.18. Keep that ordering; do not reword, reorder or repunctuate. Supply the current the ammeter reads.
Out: mA 1.6
